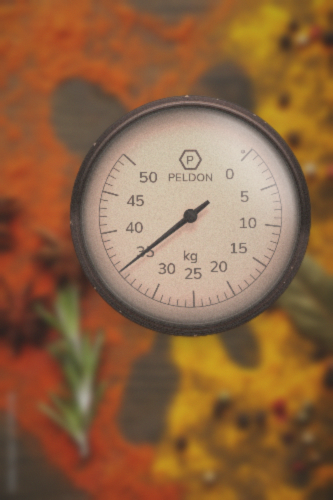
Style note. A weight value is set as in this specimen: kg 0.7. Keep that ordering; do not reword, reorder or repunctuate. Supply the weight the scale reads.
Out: kg 35
